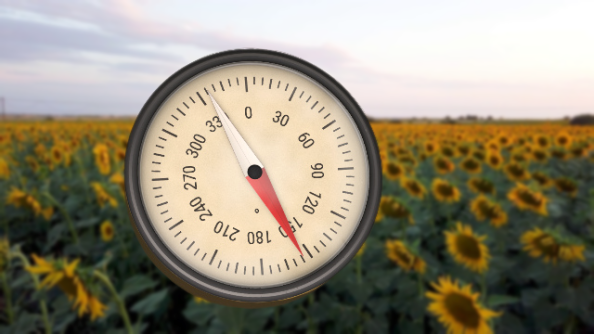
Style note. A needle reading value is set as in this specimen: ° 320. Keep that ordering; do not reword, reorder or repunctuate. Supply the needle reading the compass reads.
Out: ° 155
